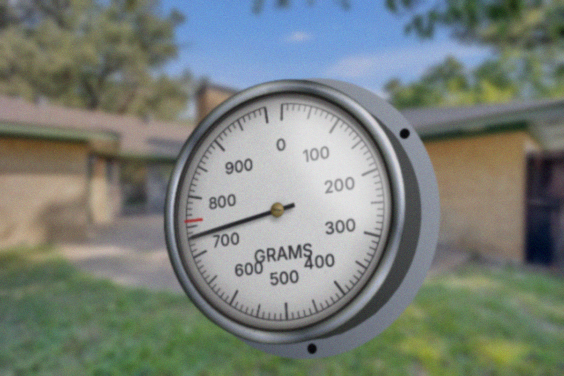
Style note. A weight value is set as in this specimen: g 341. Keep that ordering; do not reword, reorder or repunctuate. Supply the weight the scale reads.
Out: g 730
